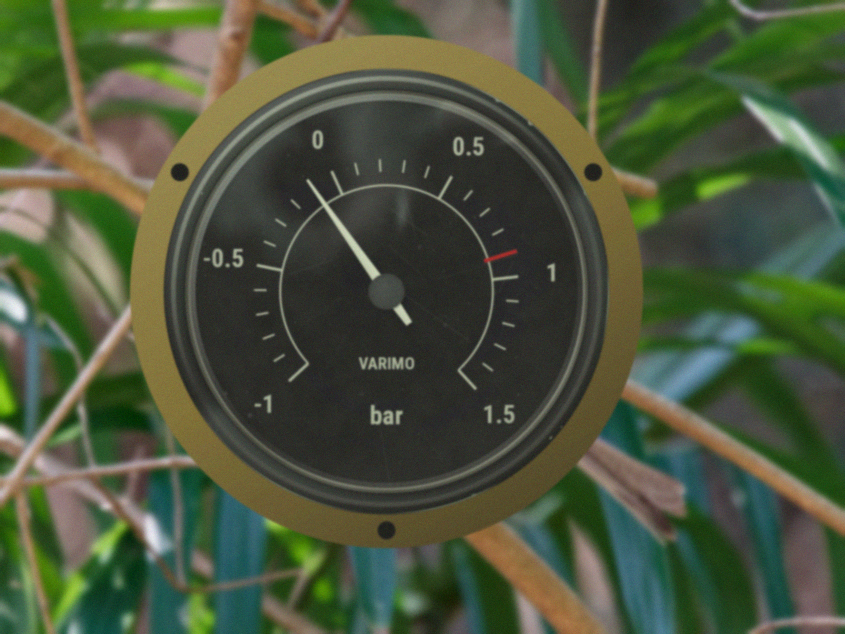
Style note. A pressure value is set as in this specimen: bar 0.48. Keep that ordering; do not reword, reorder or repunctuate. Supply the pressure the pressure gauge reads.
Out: bar -0.1
